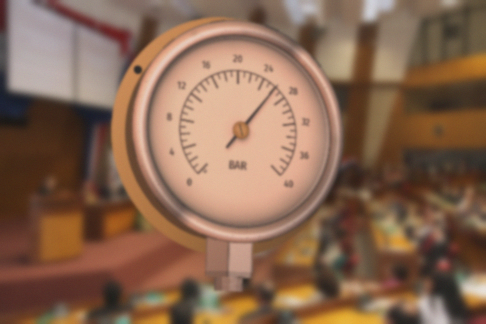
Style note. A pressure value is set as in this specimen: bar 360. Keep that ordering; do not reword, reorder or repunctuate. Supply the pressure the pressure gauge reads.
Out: bar 26
